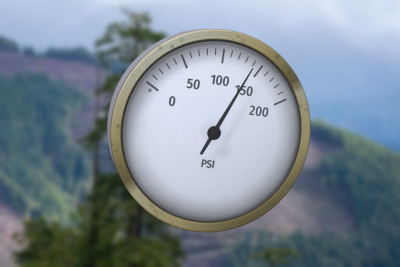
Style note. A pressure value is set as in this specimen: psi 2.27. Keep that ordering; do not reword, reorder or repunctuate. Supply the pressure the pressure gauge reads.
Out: psi 140
